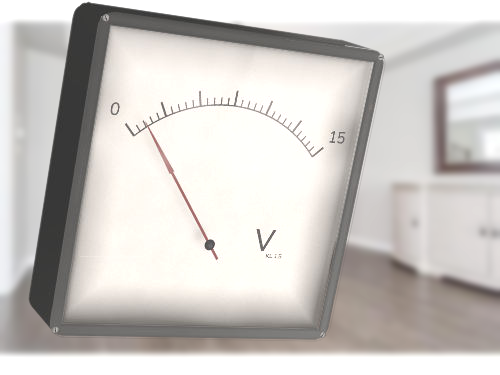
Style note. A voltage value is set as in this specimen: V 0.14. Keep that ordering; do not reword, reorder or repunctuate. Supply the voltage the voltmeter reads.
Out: V 1
